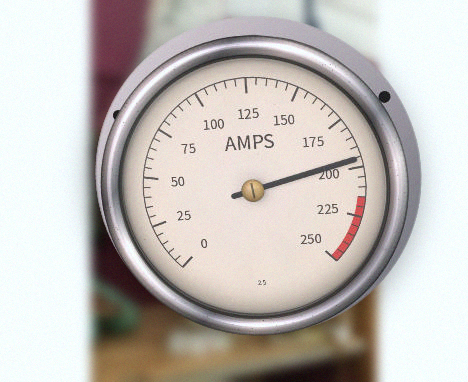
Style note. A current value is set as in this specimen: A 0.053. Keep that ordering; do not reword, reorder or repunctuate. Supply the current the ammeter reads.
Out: A 195
